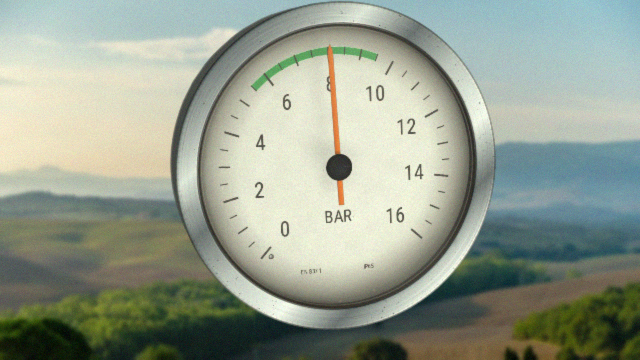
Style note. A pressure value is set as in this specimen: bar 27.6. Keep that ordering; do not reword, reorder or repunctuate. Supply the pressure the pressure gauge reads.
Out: bar 8
